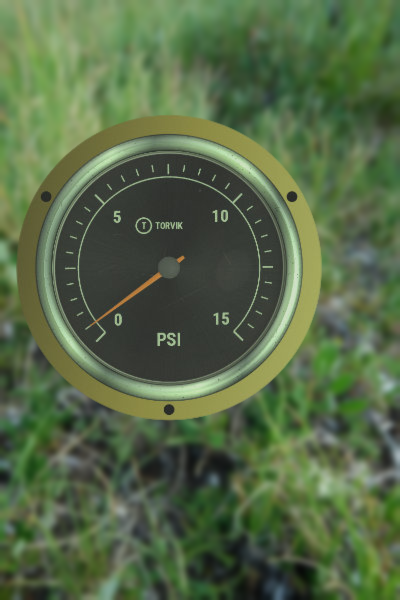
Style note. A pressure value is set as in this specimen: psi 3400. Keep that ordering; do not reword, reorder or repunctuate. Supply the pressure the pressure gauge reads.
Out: psi 0.5
